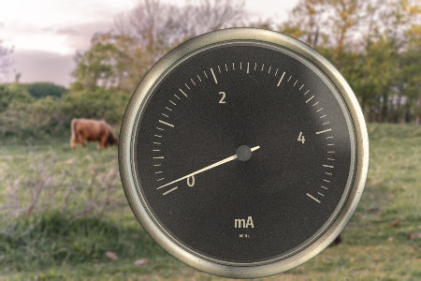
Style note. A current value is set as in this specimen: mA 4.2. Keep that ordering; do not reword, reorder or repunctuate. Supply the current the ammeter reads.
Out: mA 0.1
